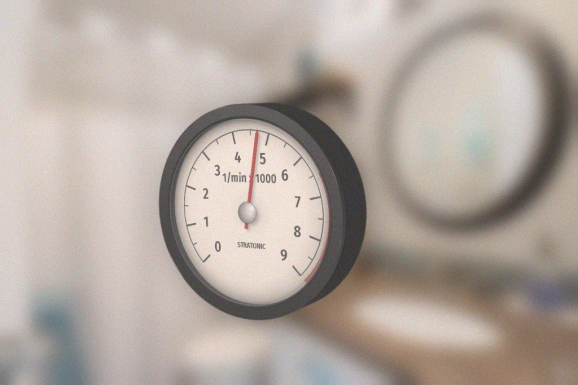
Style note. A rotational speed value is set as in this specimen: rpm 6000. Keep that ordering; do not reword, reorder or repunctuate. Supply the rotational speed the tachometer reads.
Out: rpm 4750
